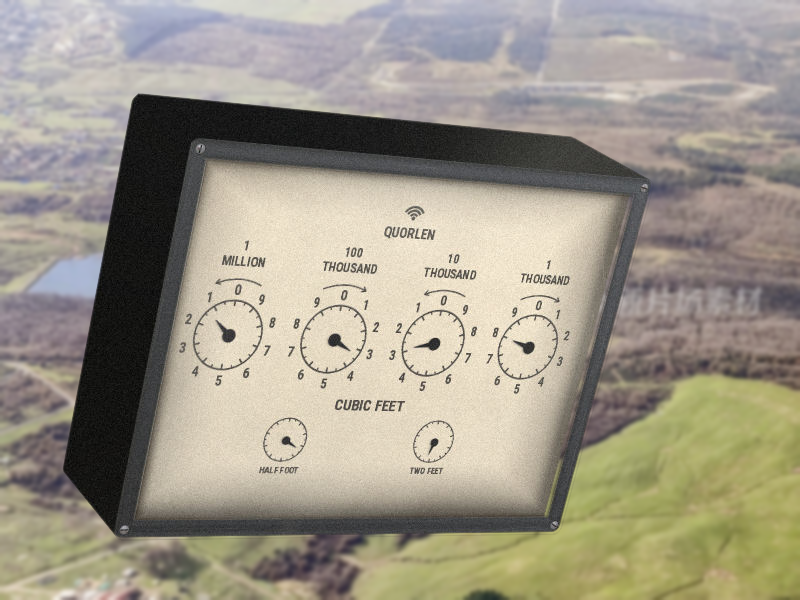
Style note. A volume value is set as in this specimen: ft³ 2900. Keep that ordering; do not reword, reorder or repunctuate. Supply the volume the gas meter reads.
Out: ft³ 132800
